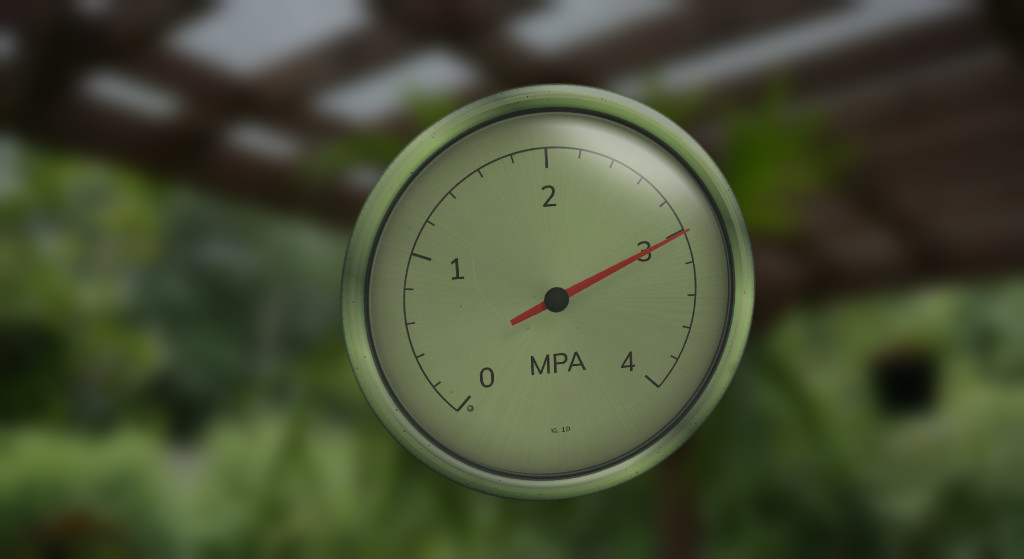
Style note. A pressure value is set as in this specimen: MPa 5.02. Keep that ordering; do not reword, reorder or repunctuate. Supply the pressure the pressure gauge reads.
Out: MPa 3
